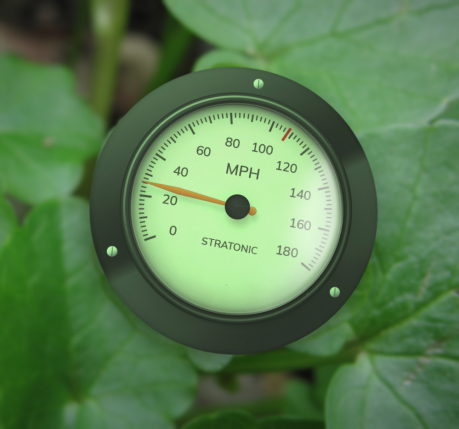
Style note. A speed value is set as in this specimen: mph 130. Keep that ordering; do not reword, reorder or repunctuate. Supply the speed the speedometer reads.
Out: mph 26
